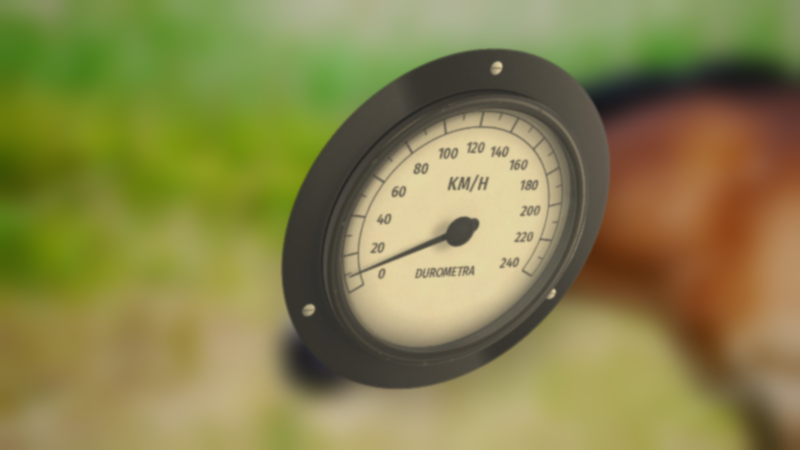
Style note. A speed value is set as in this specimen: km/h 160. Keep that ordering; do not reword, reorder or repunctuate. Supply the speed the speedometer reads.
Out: km/h 10
